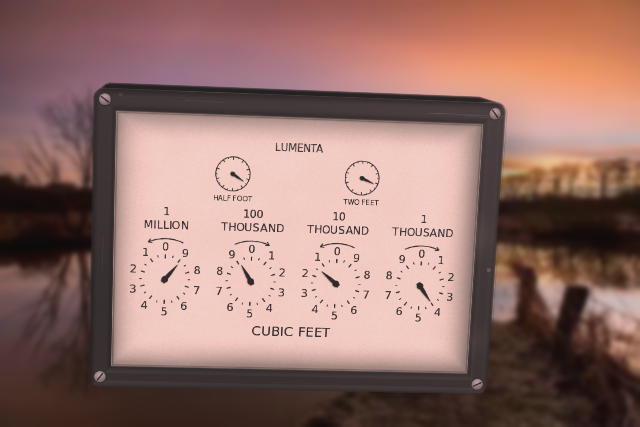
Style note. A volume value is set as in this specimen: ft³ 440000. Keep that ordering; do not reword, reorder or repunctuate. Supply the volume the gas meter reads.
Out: ft³ 891400
